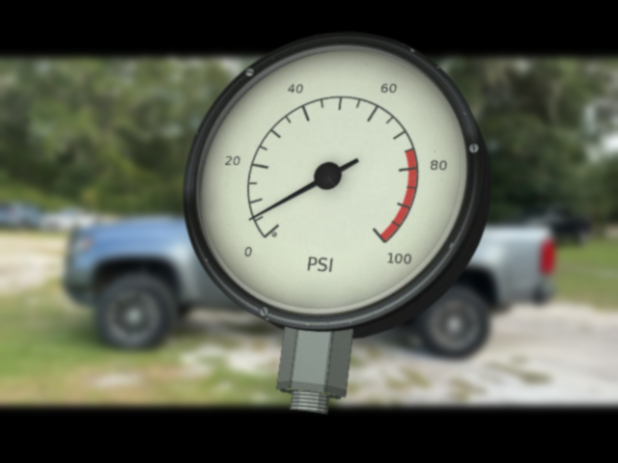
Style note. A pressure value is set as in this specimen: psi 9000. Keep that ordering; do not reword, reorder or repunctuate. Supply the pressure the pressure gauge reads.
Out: psi 5
